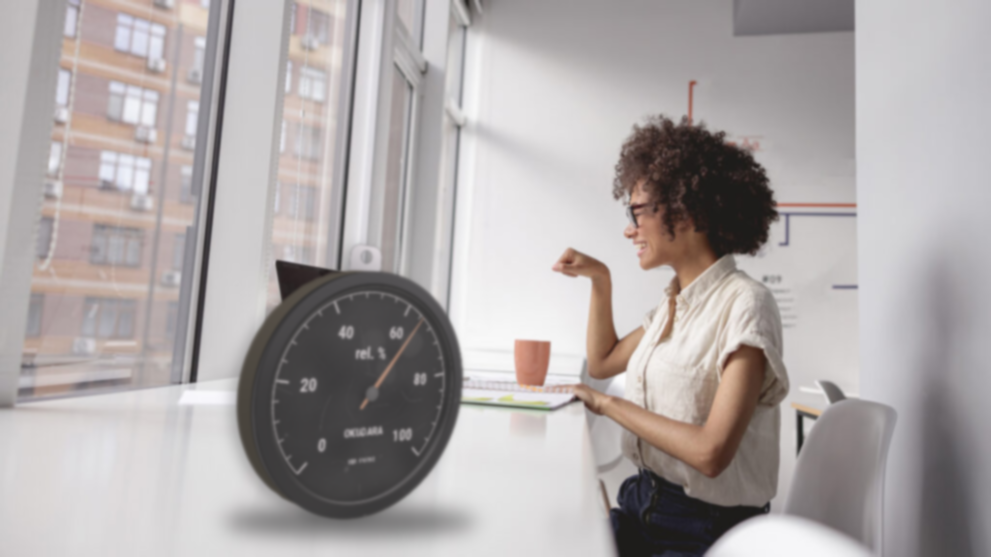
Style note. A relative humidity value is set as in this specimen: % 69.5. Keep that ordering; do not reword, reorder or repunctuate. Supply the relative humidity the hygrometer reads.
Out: % 64
